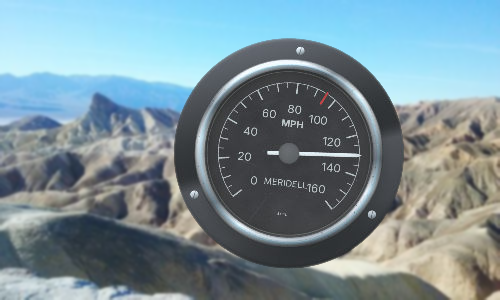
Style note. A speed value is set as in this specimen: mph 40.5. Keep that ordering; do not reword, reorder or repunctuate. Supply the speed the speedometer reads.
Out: mph 130
